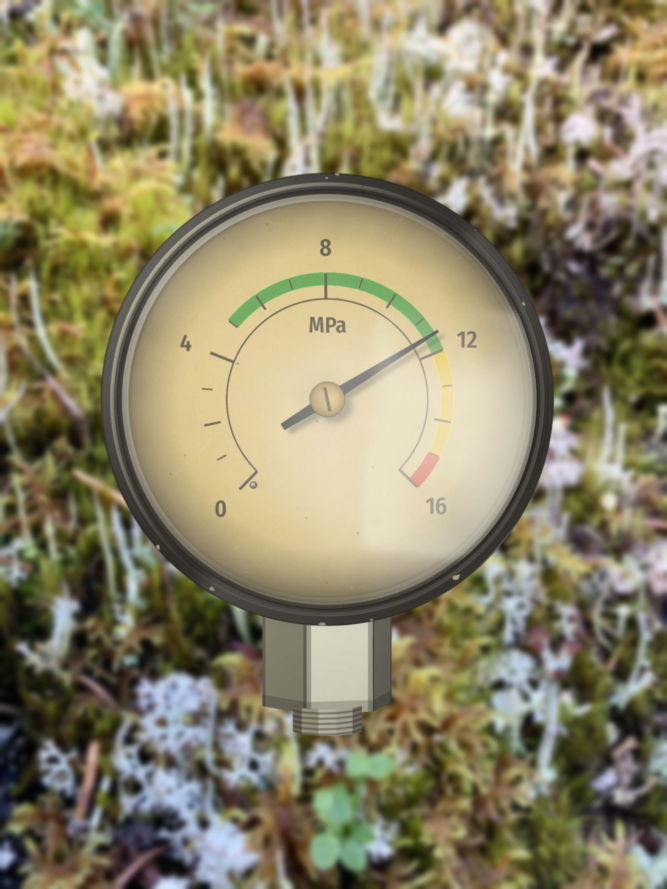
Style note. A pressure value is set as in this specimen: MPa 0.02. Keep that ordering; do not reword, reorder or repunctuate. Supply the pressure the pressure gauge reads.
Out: MPa 11.5
